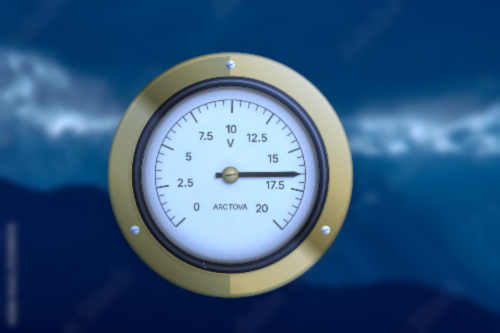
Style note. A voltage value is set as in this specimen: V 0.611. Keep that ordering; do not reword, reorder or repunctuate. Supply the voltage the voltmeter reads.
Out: V 16.5
